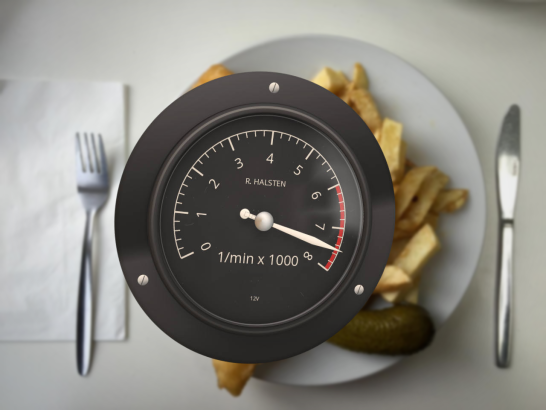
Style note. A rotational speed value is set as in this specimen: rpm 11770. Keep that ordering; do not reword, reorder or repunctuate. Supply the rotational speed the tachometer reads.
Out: rpm 7500
